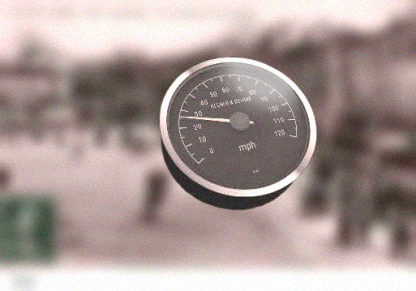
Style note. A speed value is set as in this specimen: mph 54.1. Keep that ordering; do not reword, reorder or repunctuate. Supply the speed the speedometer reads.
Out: mph 25
